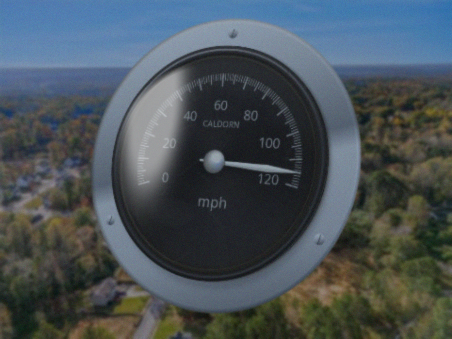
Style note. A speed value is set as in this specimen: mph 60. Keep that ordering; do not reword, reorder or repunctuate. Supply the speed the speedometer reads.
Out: mph 115
